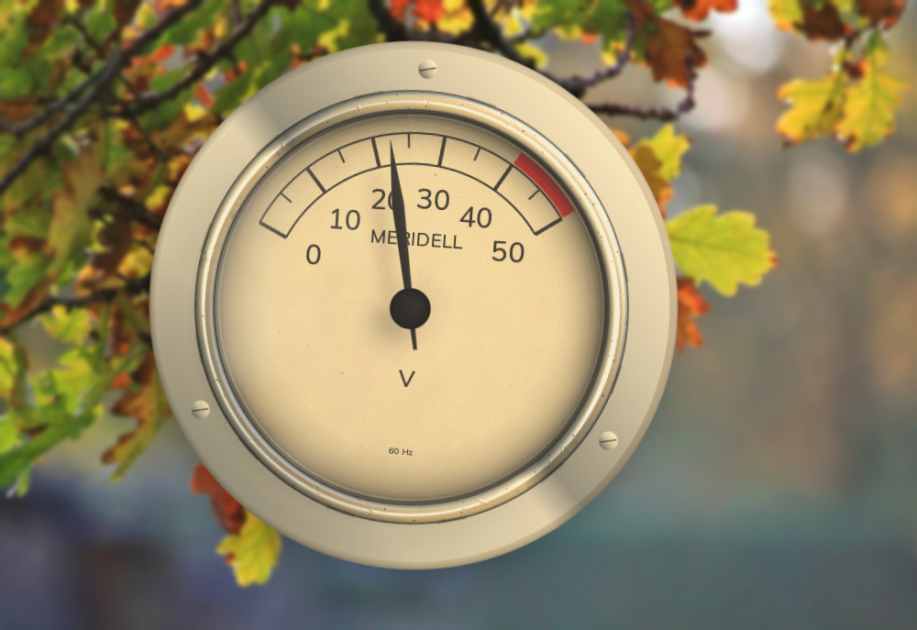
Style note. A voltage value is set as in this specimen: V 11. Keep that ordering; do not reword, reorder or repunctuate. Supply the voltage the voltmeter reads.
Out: V 22.5
